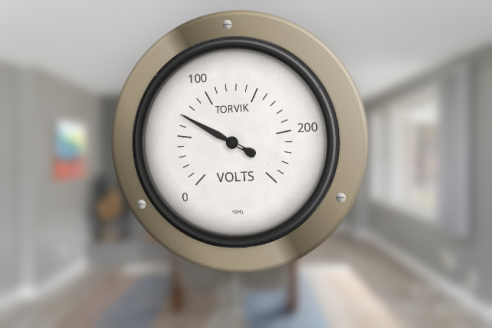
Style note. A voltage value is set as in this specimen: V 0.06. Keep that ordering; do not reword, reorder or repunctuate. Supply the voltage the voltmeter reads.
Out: V 70
